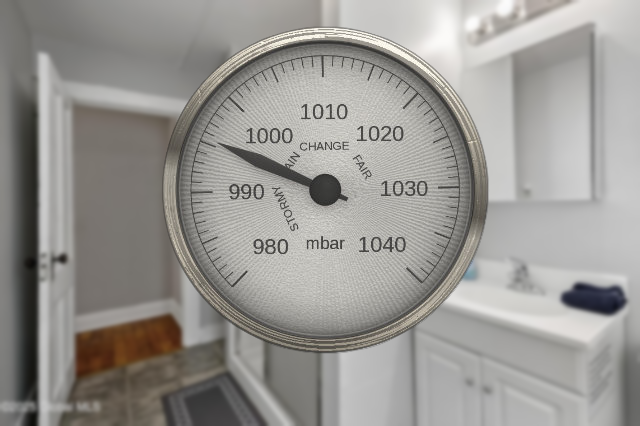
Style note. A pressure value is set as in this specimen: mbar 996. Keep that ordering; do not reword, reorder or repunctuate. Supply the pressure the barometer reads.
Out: mbar 995.5
